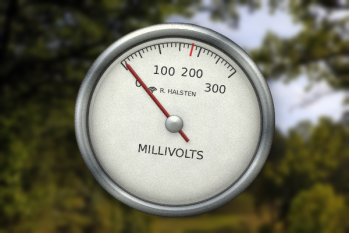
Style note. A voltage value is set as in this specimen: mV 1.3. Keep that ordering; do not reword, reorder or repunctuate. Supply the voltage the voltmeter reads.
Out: mV 10
